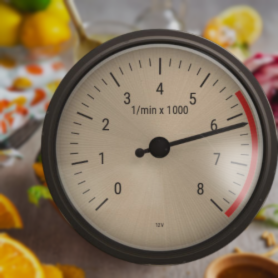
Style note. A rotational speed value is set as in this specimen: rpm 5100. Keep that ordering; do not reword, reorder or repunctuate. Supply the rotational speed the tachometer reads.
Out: rpm 6200
